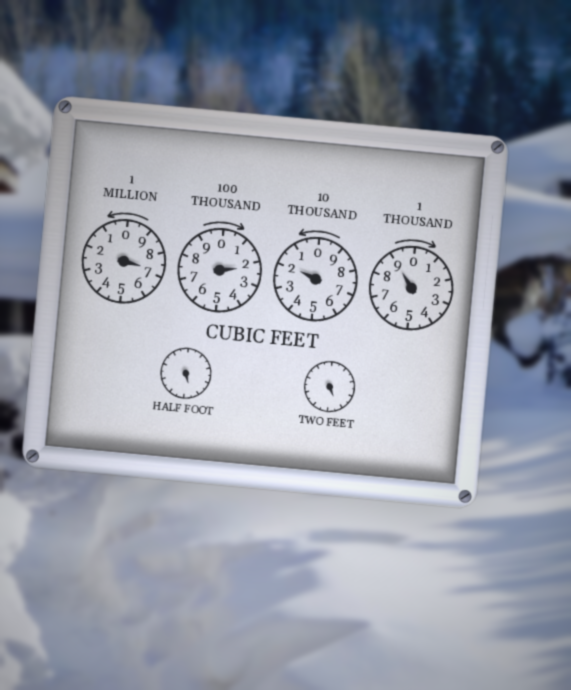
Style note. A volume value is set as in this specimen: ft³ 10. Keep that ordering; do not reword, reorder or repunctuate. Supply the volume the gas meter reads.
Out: ft³ 721900
